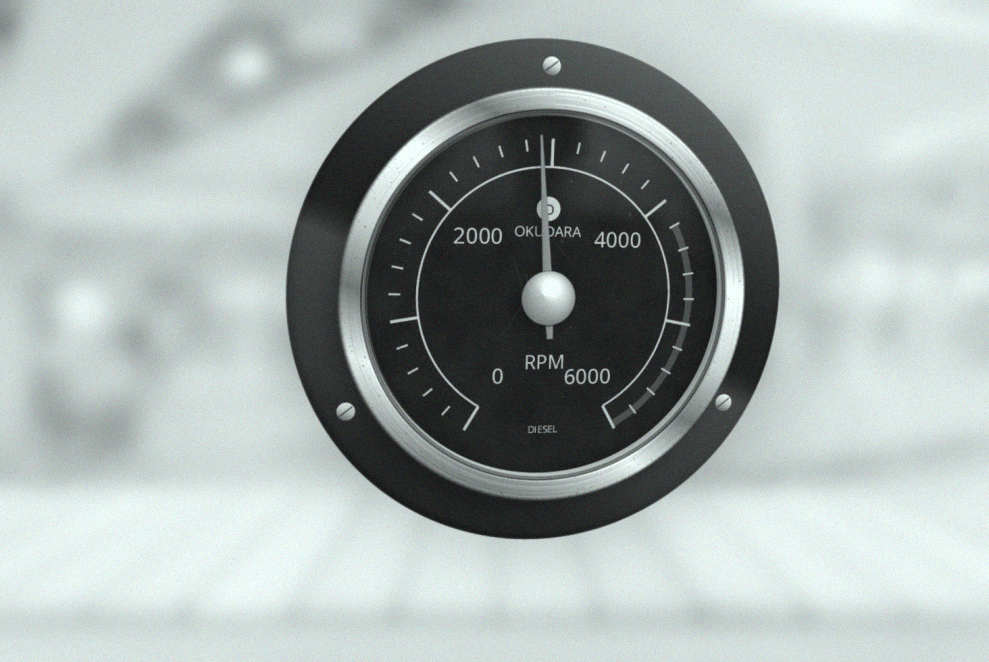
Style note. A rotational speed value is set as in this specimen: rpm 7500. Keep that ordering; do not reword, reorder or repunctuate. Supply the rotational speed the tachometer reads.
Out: rpm 2900
